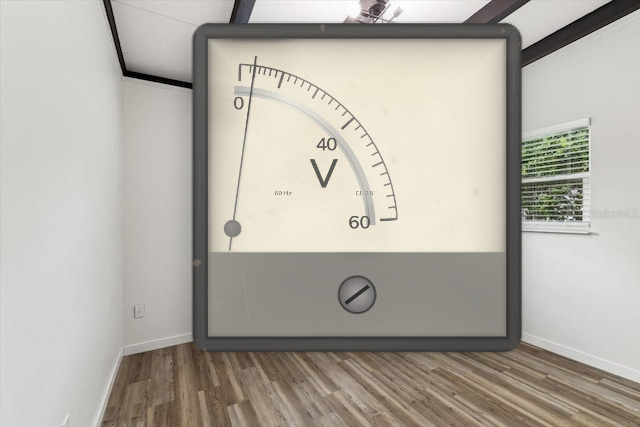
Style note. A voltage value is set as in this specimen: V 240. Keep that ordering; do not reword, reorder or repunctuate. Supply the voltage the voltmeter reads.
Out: V 10
